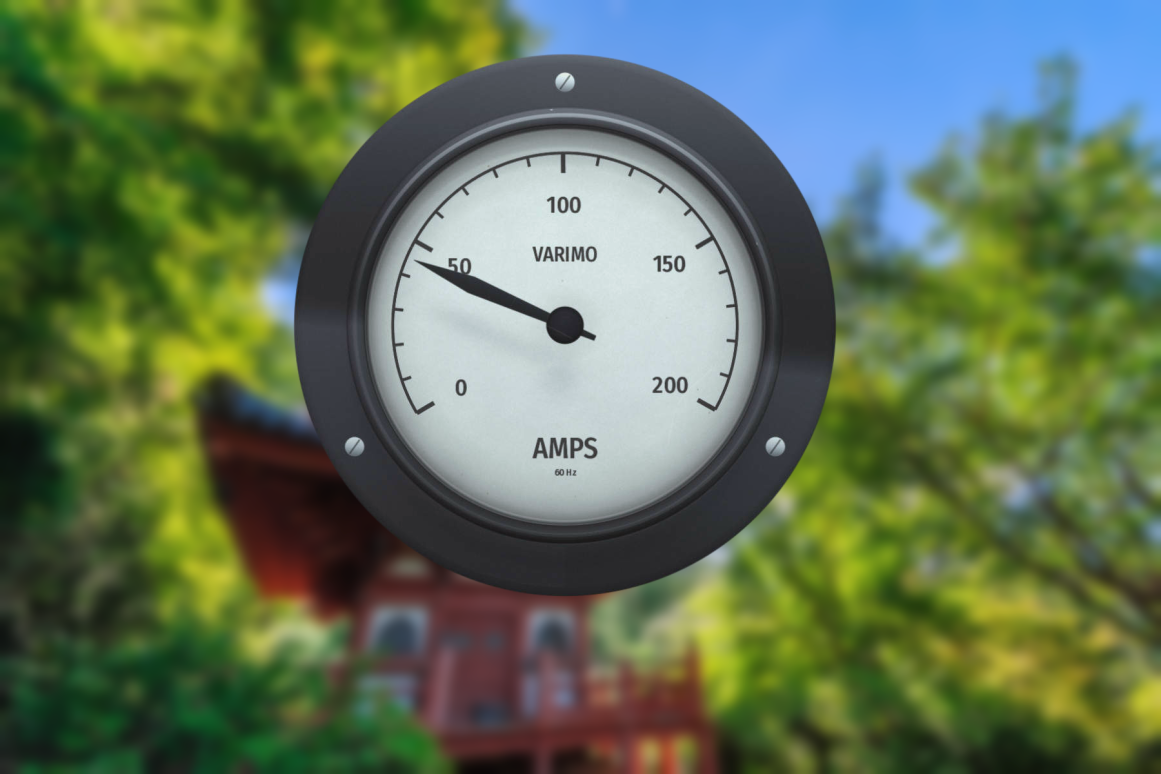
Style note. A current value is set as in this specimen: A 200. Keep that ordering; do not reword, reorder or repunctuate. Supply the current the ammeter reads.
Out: A 45
